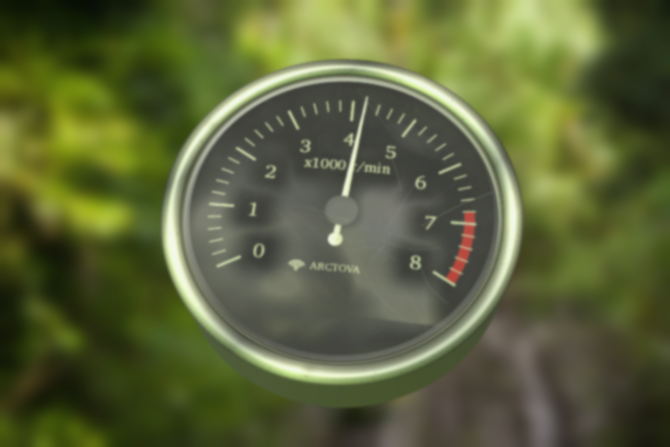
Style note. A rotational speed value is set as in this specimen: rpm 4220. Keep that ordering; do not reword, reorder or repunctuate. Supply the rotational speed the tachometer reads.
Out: rpm 4200
